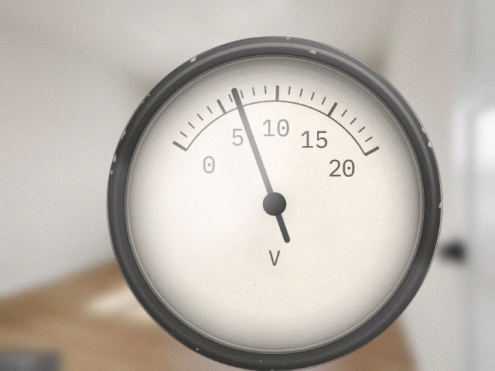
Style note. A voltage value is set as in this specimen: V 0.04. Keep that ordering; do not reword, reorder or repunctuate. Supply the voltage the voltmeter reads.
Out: V 6.5
